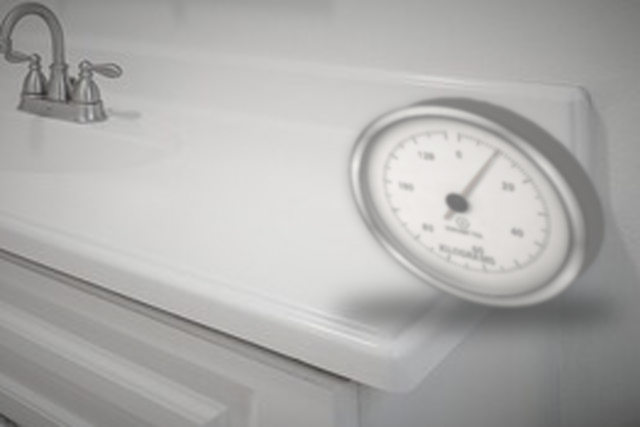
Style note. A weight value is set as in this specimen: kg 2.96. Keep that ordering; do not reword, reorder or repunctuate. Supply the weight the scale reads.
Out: kg 10
